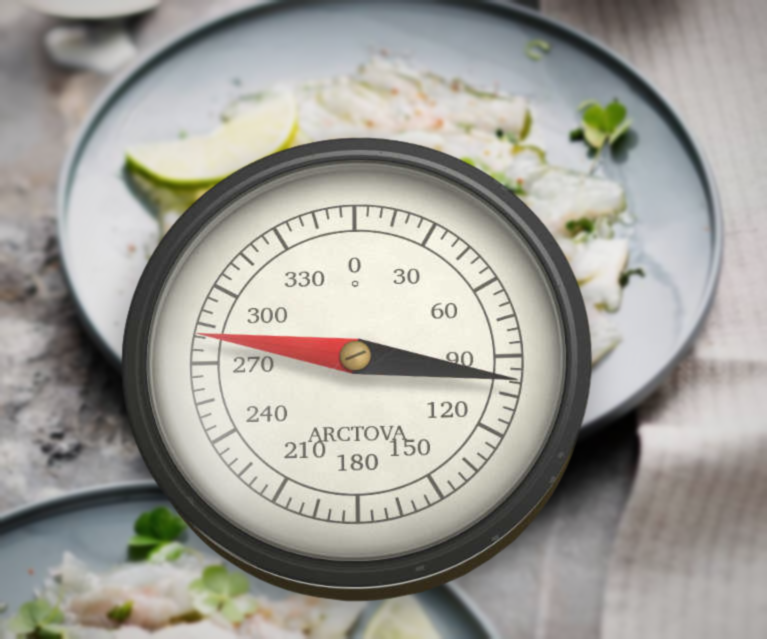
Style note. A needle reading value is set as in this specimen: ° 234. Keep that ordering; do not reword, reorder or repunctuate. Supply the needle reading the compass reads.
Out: ° 280
